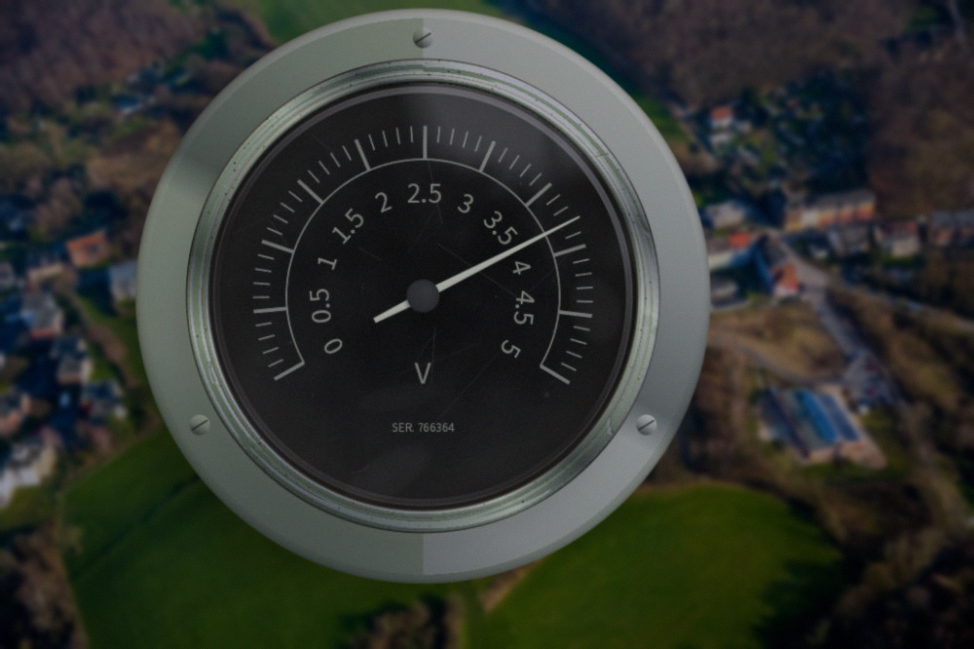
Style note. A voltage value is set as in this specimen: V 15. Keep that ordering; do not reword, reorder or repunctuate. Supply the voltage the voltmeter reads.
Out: V 3.8
